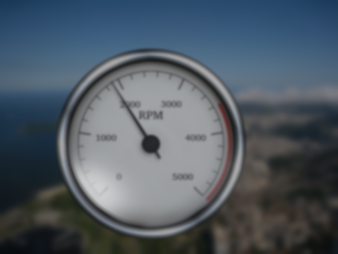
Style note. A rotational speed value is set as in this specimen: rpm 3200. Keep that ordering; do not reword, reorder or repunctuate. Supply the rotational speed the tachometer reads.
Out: rpm 1900
